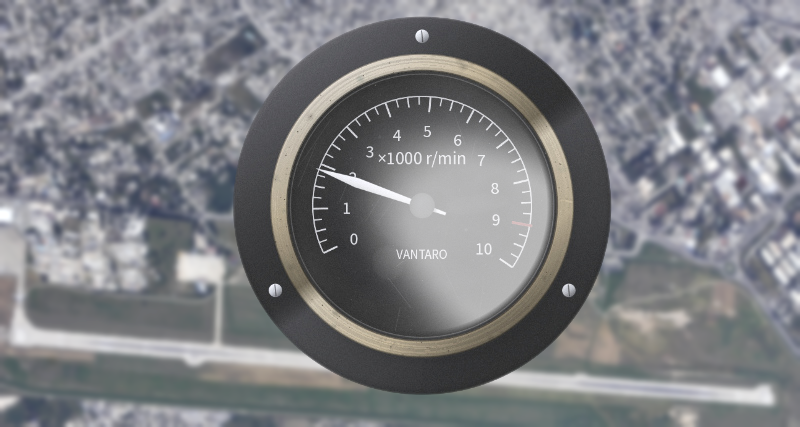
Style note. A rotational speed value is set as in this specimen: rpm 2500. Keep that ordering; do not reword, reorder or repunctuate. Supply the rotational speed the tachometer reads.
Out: rpm 1875
